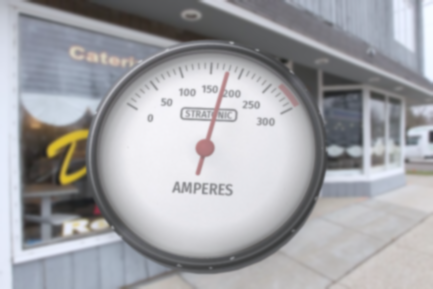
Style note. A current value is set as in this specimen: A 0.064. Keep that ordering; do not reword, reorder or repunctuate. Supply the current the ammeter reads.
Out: A 180
